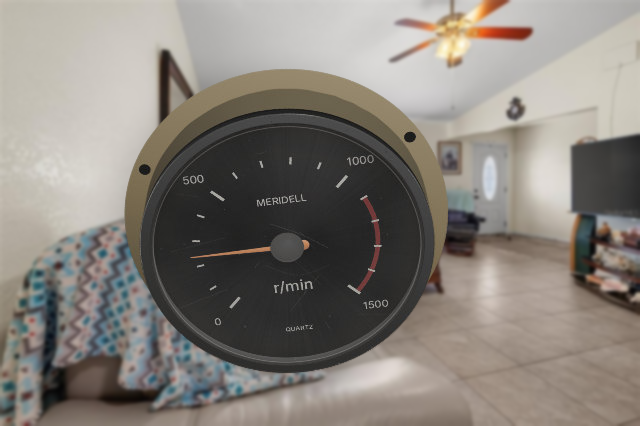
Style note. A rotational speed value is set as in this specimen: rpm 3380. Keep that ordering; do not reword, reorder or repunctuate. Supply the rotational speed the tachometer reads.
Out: rpm 250
